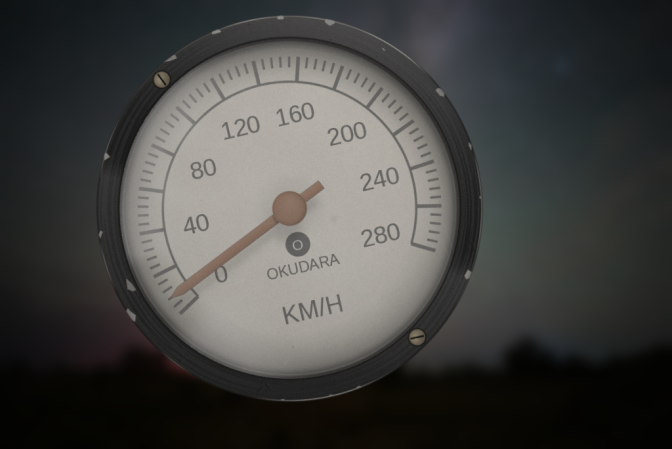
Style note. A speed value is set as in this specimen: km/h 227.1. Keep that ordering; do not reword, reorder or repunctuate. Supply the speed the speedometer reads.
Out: km/h 8
